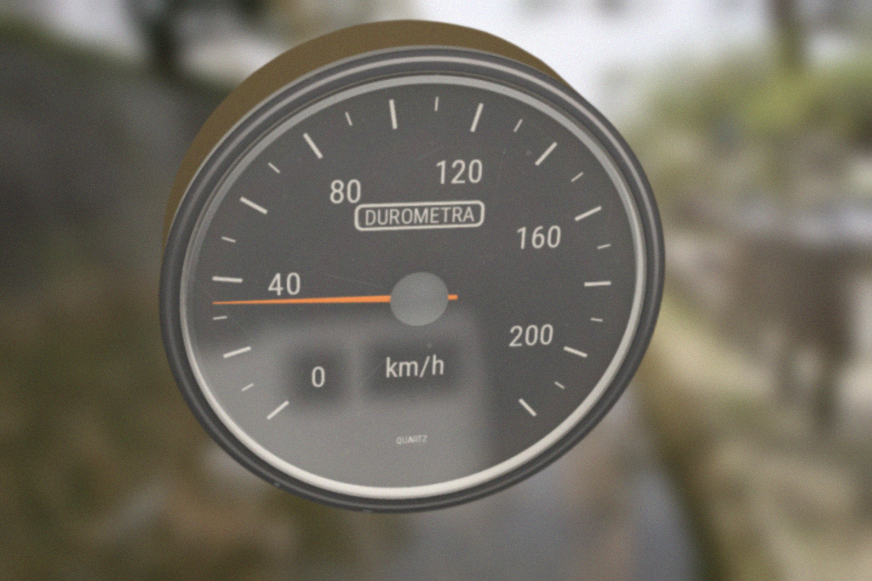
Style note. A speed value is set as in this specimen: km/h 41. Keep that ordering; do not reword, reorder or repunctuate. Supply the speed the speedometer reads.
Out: km/h 35
